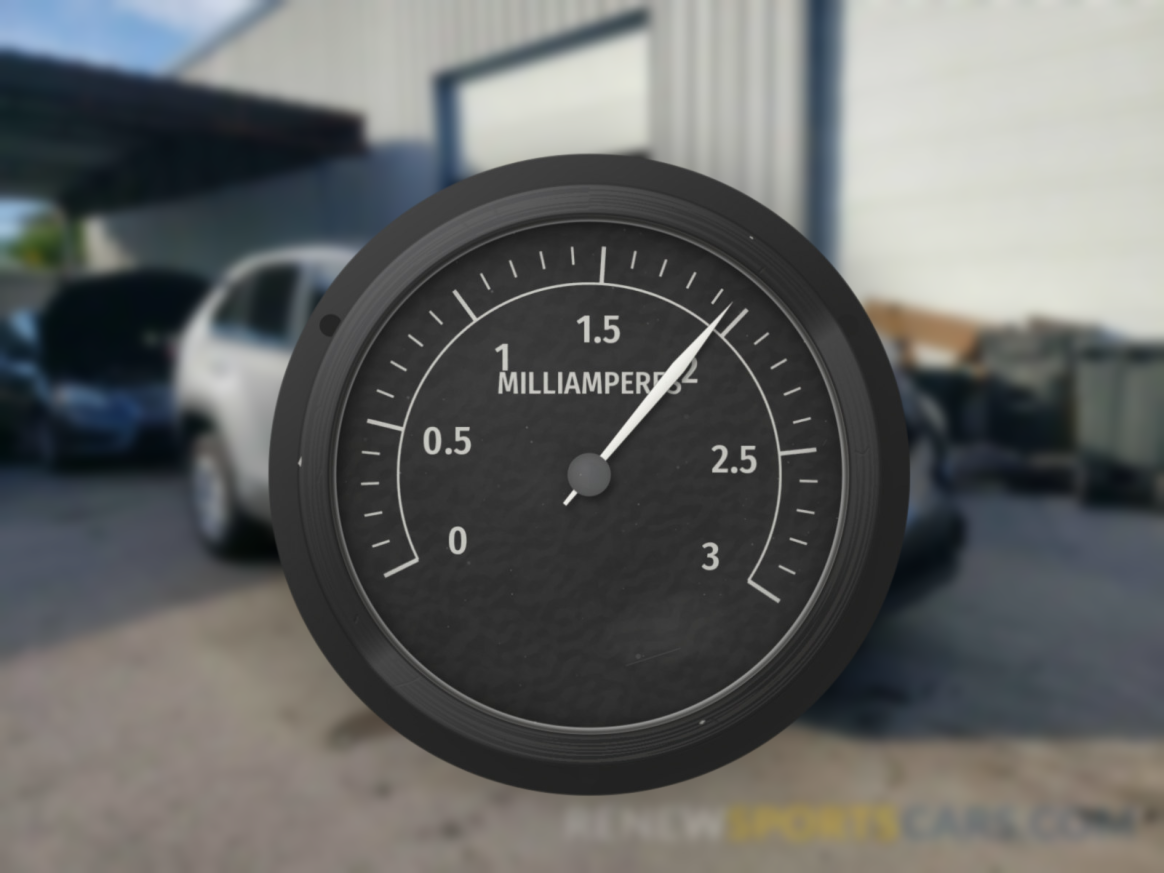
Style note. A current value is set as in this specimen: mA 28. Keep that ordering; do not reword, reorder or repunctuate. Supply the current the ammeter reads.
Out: mA 1.95
